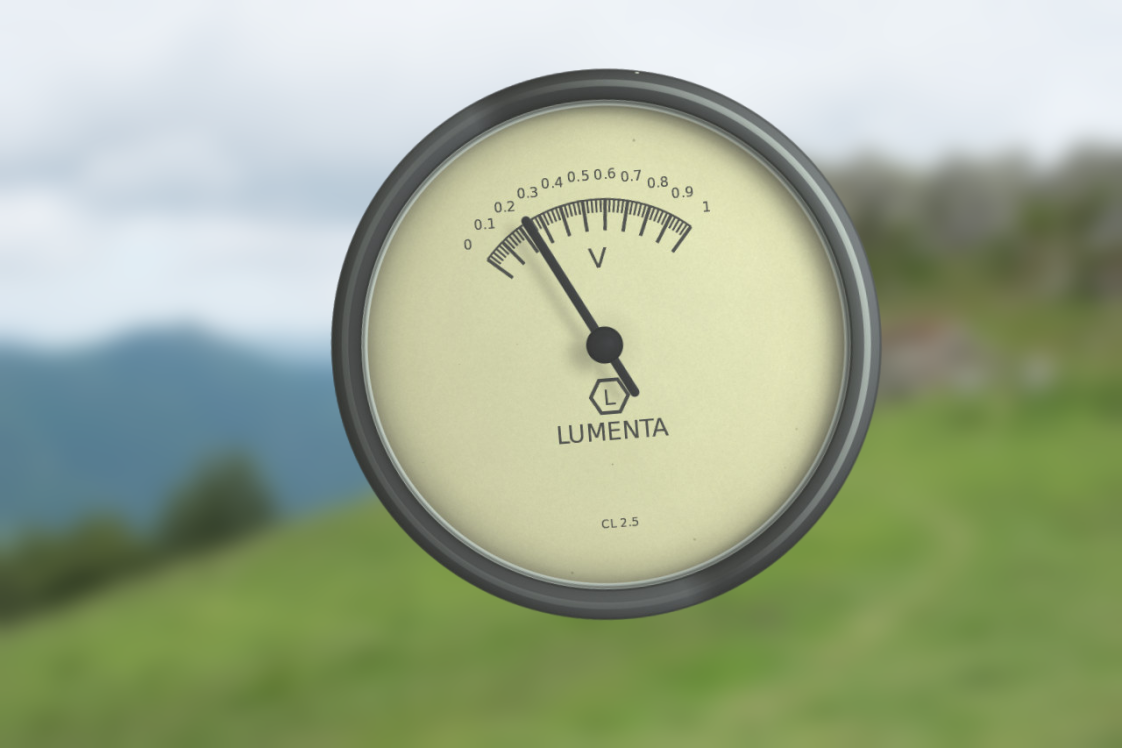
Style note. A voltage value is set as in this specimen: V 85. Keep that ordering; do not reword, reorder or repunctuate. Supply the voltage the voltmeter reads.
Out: V 0.24
